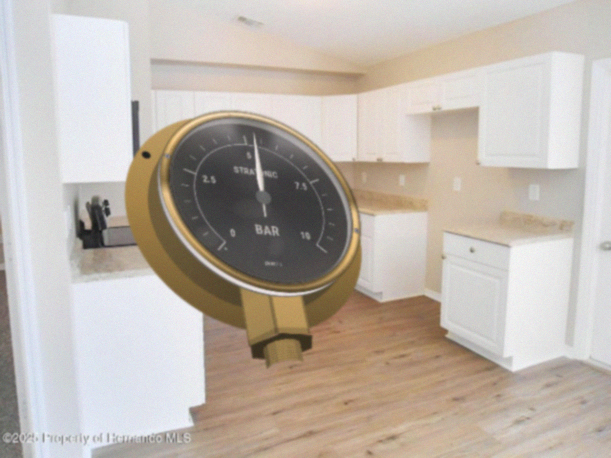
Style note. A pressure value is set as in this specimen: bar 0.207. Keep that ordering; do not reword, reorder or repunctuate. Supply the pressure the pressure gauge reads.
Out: bar 5.25
